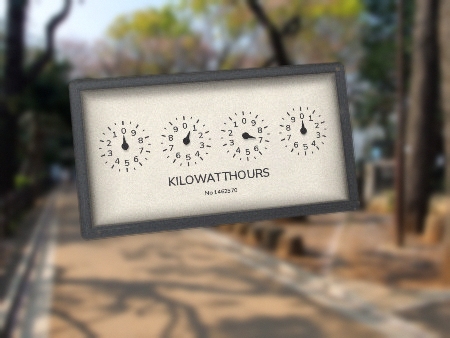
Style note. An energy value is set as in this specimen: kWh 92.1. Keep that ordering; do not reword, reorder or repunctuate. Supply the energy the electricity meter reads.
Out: kWh 70
